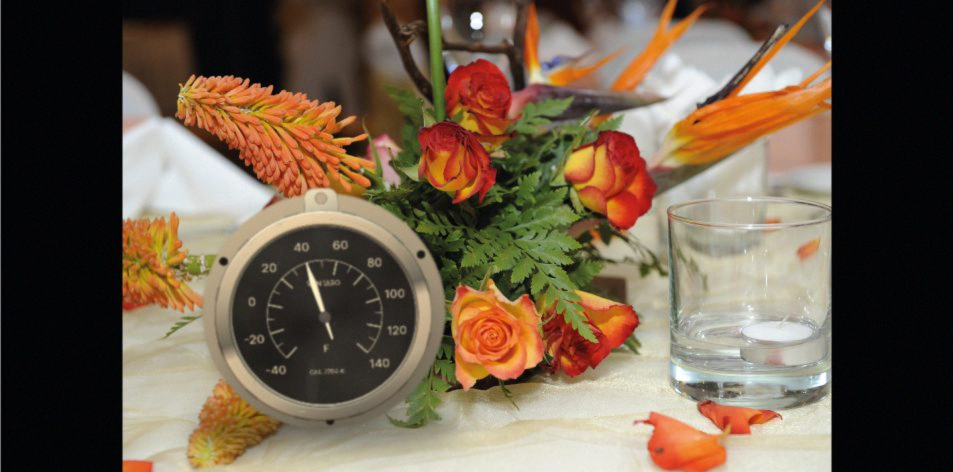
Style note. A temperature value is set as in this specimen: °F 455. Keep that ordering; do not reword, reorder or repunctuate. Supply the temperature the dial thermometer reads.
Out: °F 40
